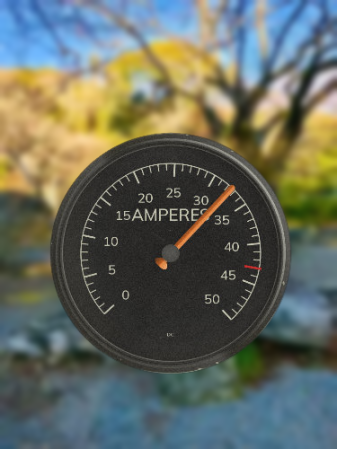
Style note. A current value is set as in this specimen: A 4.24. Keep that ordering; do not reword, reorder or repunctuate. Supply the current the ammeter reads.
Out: A 32.5
